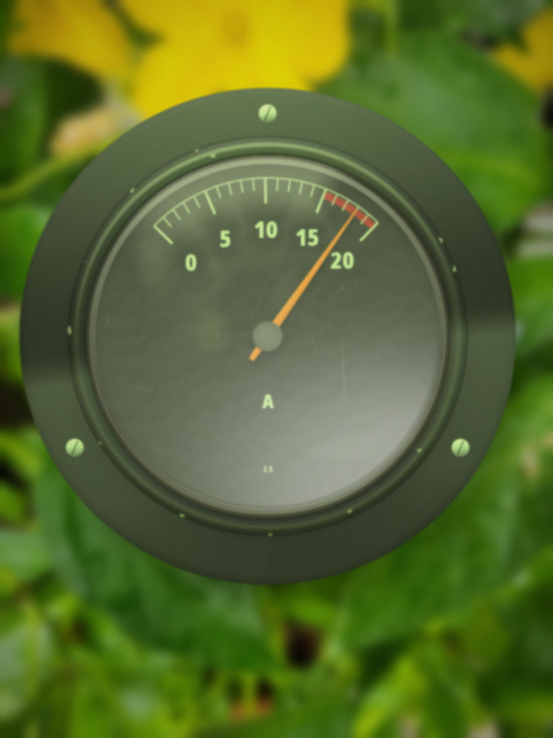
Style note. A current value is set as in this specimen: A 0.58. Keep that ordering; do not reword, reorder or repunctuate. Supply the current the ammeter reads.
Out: A 18
